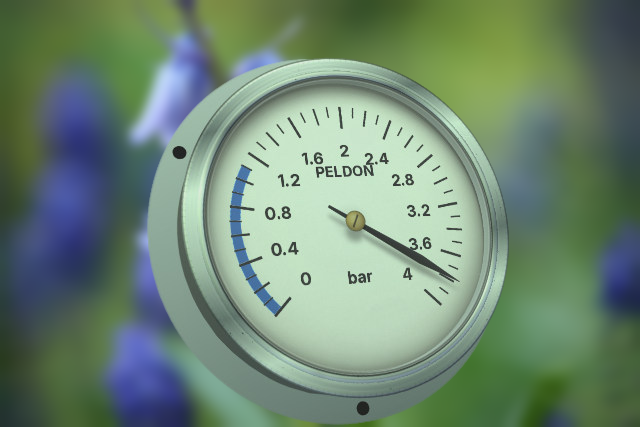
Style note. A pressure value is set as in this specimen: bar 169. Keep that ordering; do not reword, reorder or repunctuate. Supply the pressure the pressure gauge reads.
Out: bar 3.8
